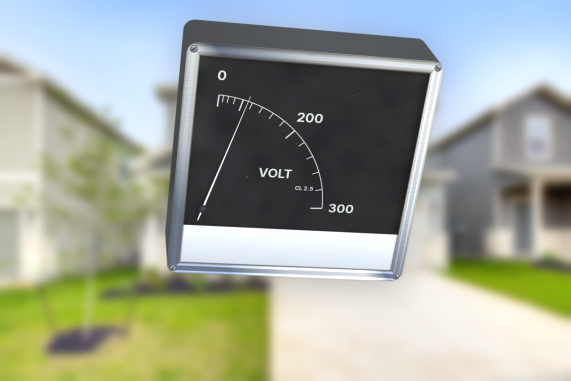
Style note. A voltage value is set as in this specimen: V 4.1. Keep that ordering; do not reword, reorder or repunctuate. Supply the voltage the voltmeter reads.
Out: V 110
